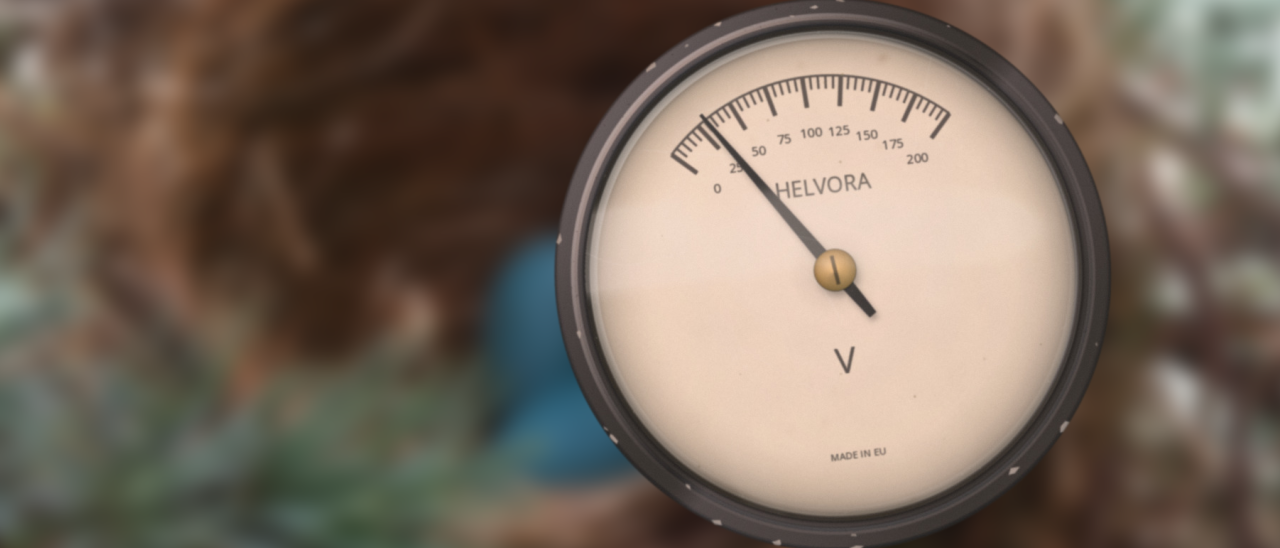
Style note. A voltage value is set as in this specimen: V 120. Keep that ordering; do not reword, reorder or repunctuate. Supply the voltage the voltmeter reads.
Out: V 30
